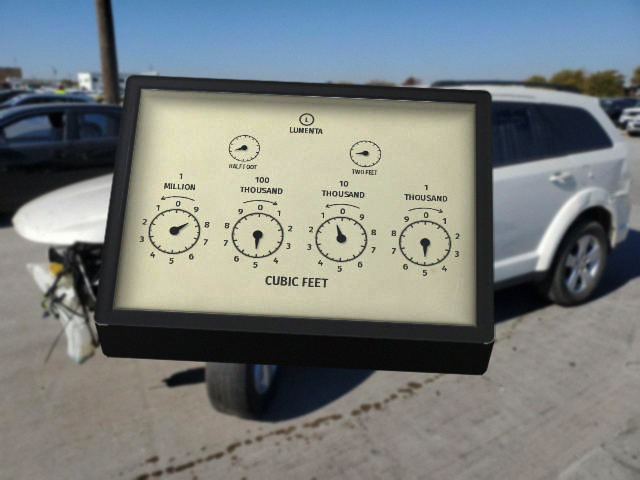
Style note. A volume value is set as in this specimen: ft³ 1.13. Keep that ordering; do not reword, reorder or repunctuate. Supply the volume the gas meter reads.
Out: ft³ 850500
